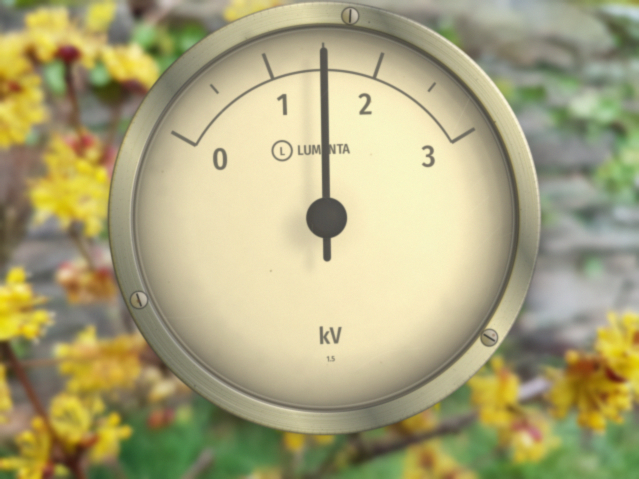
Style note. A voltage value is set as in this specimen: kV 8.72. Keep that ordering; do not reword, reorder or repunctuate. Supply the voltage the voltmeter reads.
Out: kV 1.5
